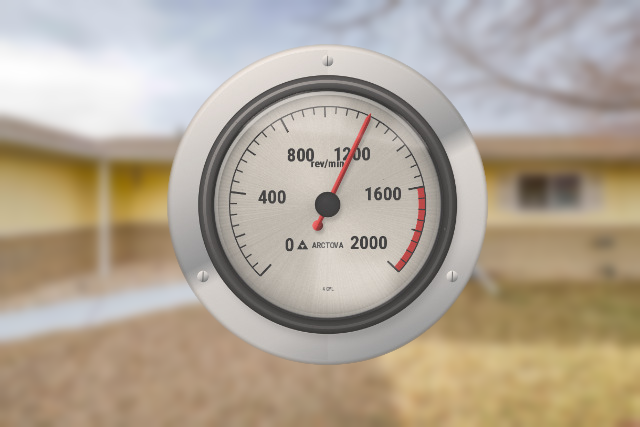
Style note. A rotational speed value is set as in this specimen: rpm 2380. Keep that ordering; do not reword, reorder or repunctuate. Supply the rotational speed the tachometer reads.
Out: rpm 1200
